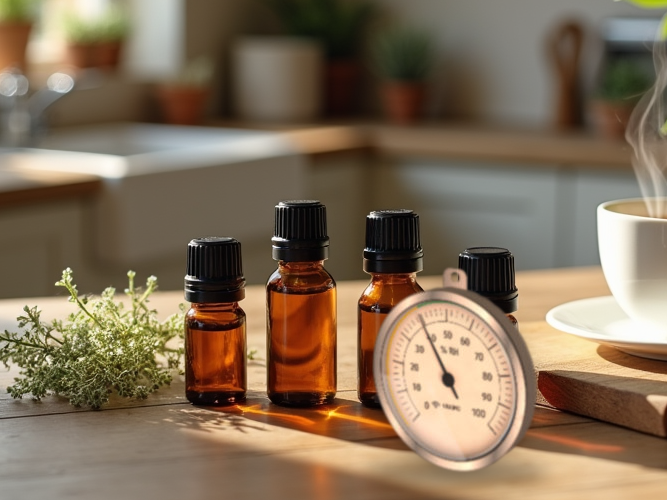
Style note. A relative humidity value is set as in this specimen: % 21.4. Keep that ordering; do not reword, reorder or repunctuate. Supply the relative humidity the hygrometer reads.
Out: % 40
